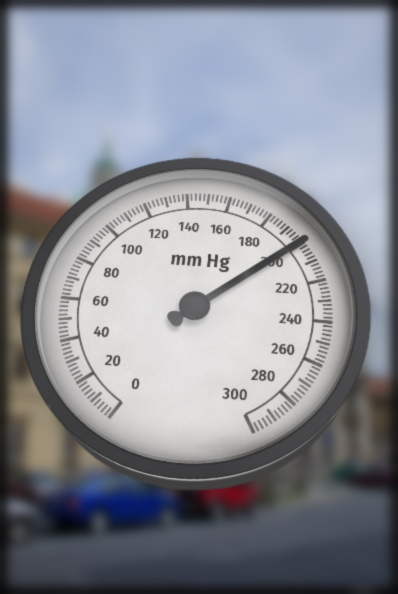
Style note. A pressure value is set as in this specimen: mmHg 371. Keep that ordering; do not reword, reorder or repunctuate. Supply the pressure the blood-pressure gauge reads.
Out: mmHg 200
